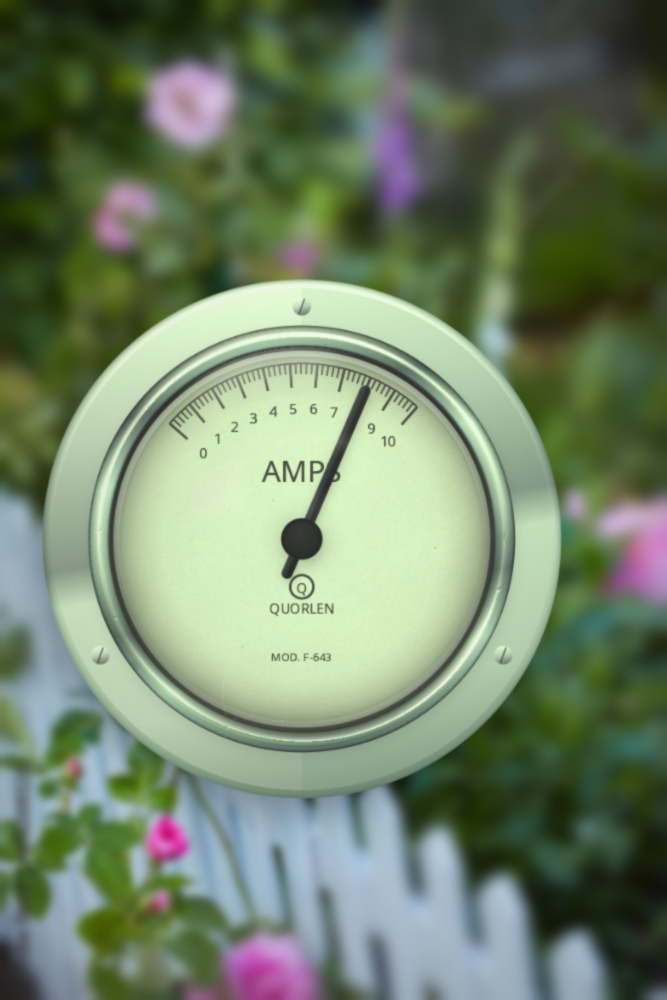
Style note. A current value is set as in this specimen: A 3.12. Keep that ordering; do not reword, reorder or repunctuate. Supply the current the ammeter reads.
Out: A 8
